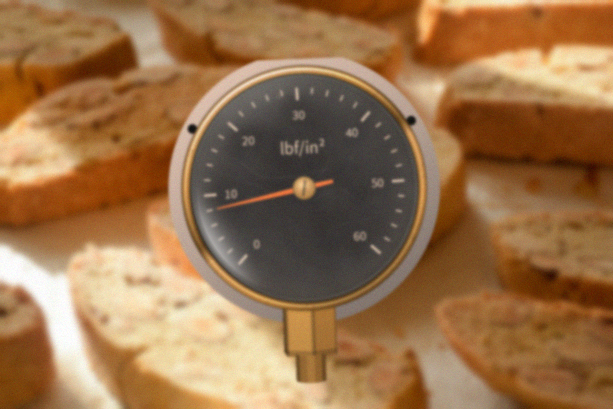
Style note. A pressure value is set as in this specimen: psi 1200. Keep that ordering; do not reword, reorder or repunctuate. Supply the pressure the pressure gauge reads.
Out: psi 8
